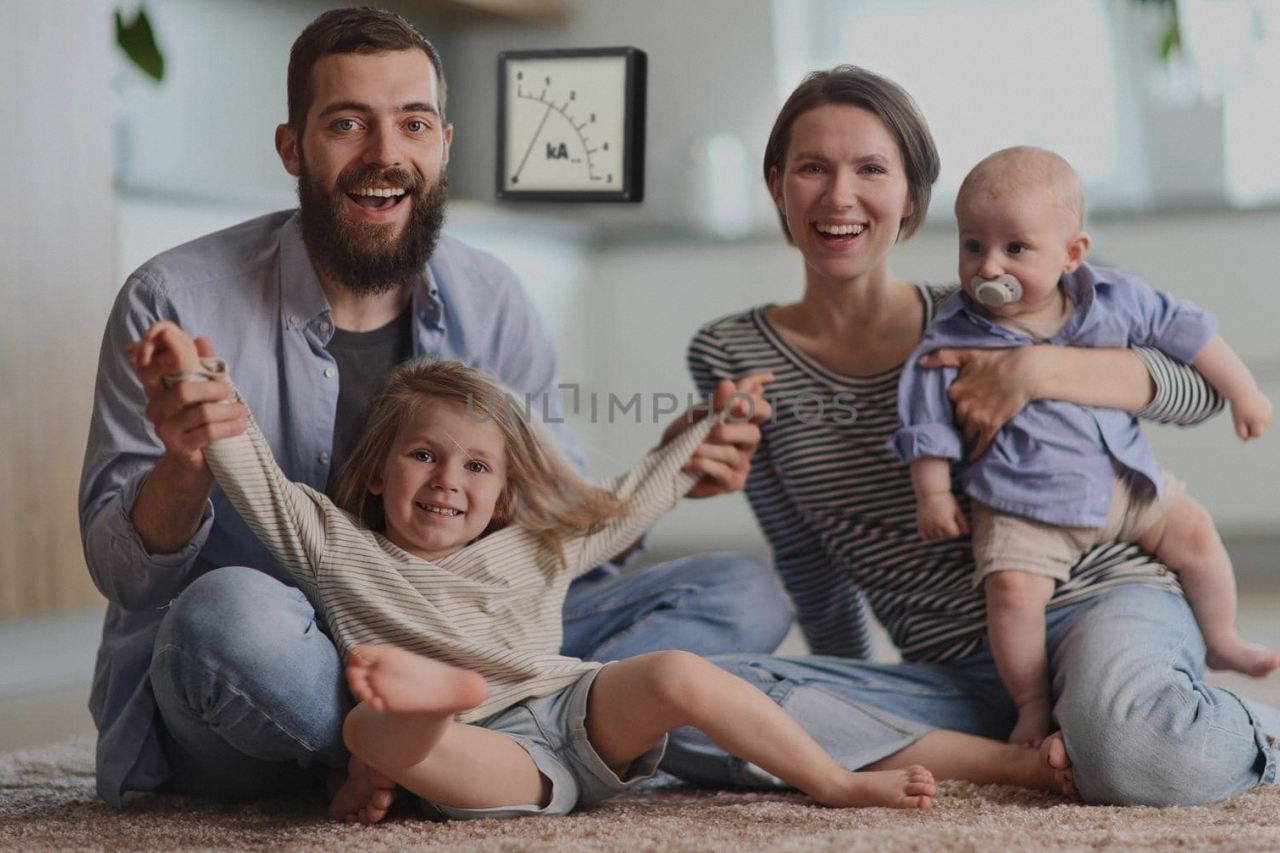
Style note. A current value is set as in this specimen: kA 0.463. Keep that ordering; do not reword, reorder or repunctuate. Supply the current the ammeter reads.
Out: kA 1.5
